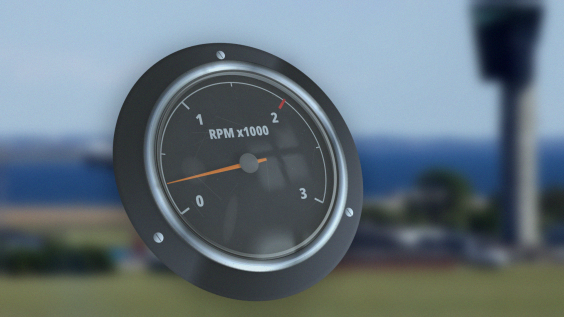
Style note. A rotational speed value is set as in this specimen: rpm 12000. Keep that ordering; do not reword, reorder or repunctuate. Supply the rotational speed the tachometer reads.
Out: rpm 250
